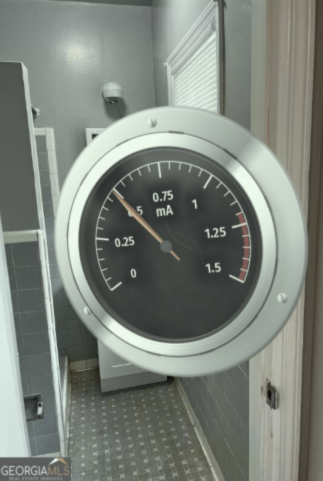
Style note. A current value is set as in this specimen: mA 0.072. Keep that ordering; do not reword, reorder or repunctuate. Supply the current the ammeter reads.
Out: mA 0.5
